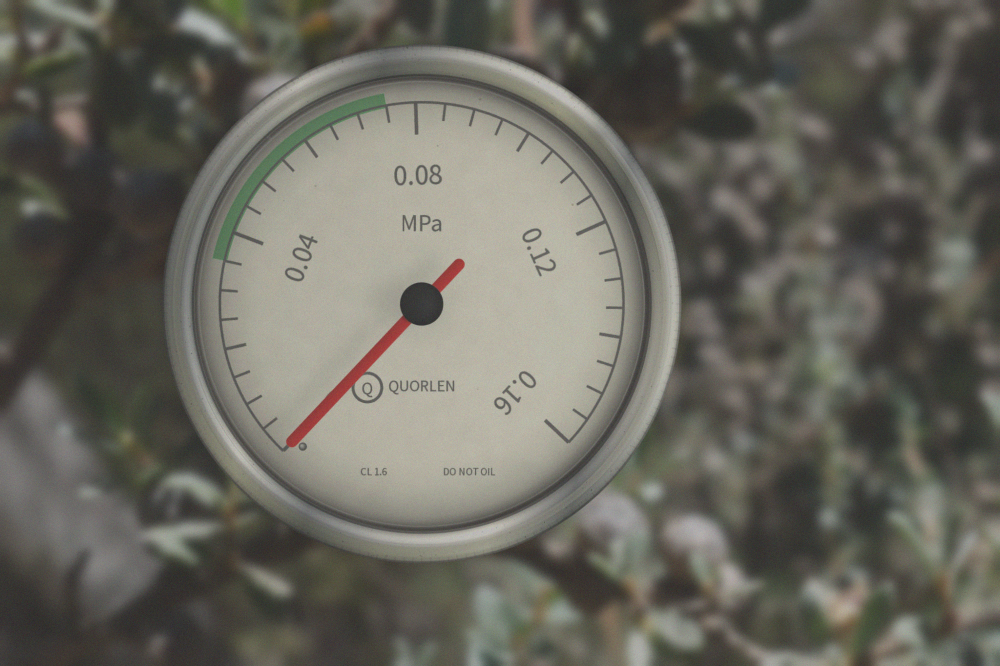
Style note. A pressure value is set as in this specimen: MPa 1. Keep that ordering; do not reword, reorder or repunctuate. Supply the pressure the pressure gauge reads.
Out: MPa 0
